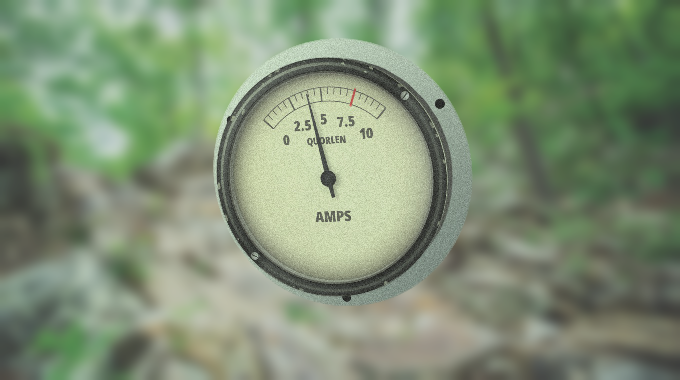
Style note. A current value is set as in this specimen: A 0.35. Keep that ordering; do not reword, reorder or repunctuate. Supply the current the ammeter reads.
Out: A 4
